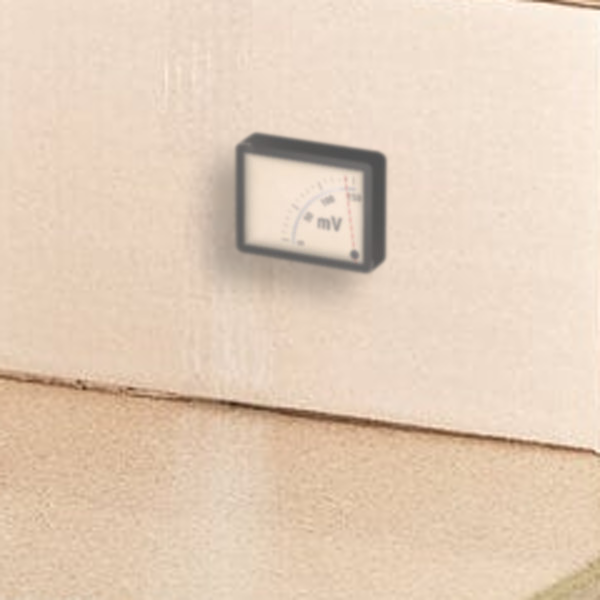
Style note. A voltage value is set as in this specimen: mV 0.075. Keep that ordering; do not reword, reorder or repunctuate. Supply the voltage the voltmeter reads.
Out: mV 140
